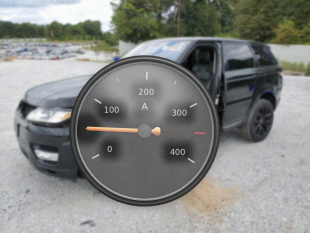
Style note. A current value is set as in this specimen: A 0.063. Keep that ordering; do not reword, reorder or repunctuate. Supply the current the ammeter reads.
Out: A 50
